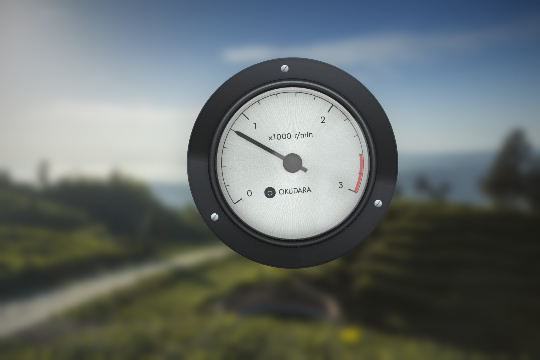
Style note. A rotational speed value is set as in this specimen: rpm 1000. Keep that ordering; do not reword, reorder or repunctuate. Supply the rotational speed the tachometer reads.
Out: rpm 800
